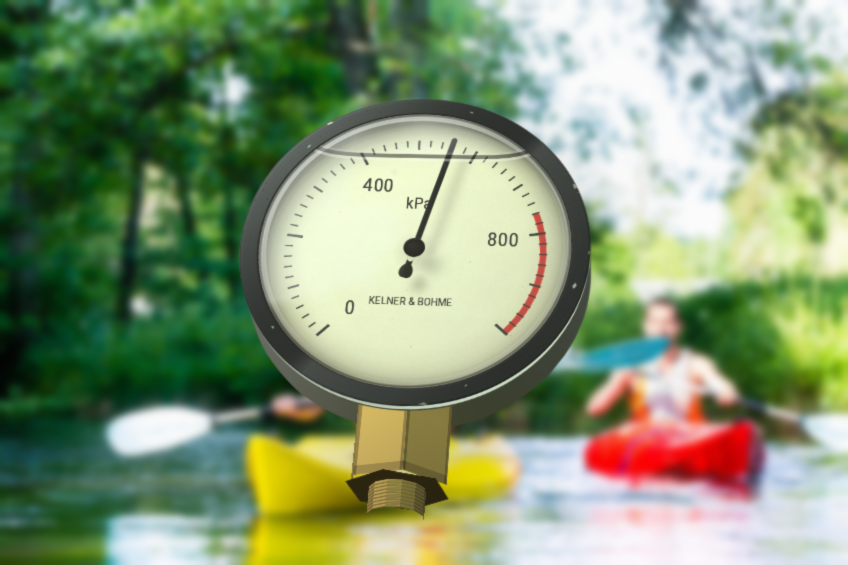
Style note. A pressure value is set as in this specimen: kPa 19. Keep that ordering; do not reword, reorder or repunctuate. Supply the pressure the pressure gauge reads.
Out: kPa 560
